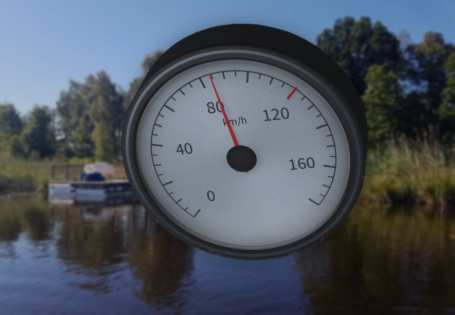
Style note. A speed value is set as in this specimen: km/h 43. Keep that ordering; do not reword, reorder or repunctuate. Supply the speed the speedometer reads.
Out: km/h 85
